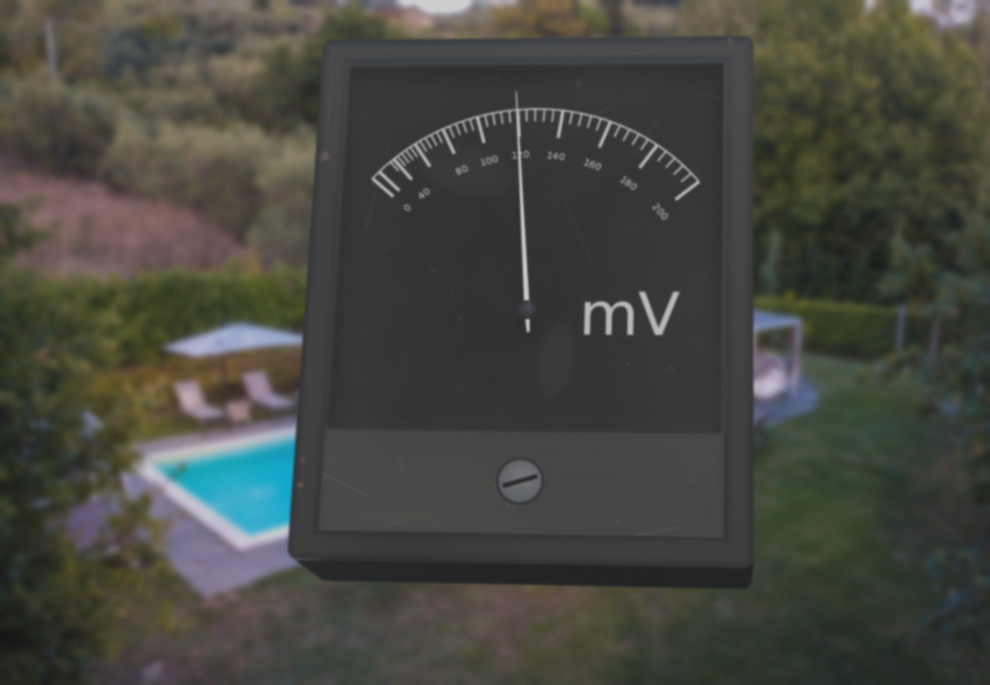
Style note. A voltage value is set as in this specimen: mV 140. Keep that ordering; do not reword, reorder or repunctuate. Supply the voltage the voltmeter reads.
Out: mV 120
